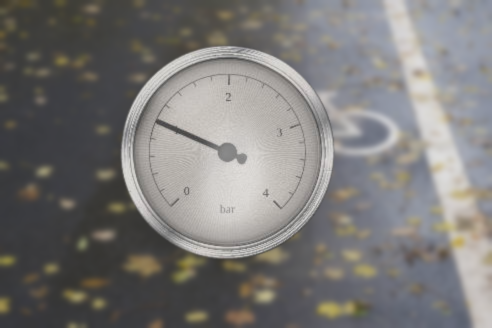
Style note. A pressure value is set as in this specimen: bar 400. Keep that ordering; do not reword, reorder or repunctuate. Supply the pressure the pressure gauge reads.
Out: bar 1
